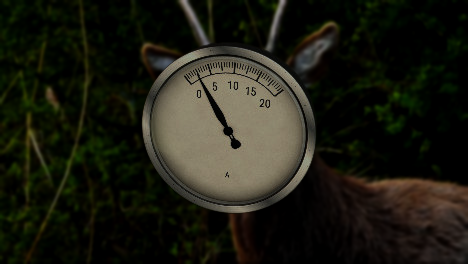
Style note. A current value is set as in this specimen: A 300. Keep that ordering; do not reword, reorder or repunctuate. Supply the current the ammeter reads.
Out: A 2.5
